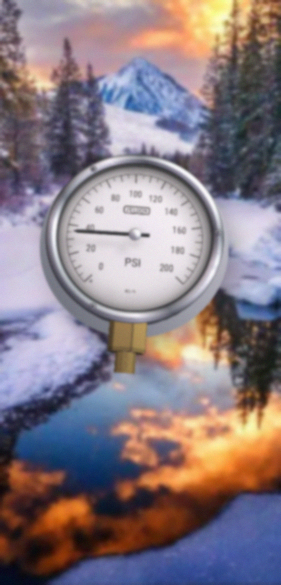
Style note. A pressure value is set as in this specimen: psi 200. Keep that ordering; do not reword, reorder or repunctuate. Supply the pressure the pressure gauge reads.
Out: psi 35
